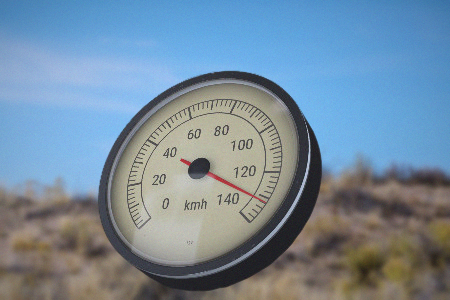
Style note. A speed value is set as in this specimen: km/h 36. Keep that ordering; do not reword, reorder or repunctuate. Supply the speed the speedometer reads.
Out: km/h 132
